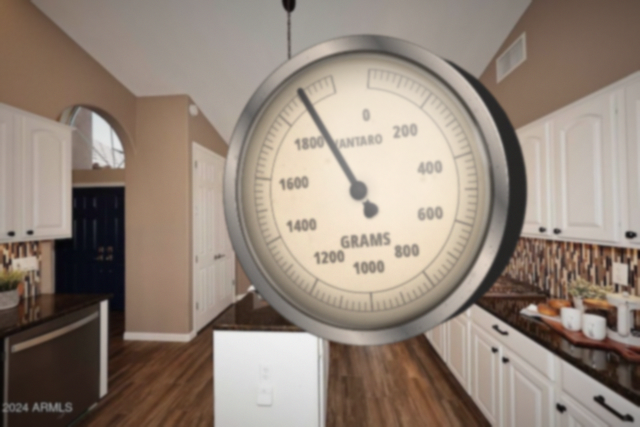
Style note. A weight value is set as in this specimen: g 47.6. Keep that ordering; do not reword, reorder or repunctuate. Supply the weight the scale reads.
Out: g 1900
